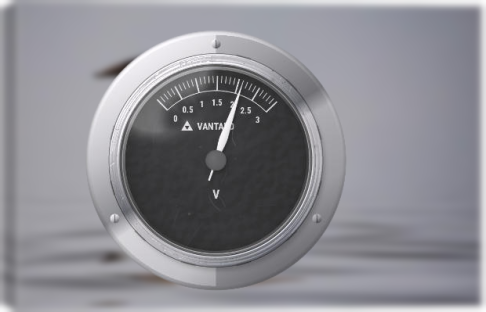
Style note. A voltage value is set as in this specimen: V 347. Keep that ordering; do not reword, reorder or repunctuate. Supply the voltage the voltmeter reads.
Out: V 2.1
